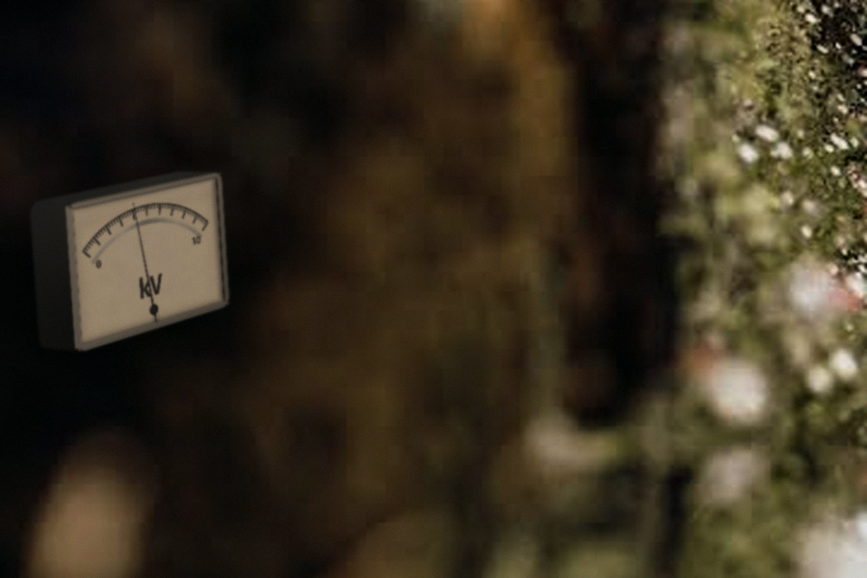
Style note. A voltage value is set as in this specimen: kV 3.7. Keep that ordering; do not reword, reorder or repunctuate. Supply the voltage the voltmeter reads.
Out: kV 4
